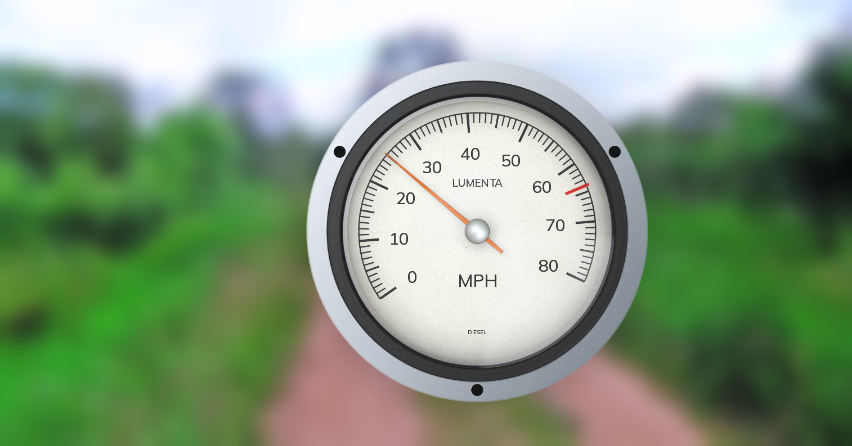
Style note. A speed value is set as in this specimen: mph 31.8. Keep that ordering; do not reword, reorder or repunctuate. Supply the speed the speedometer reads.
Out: mph 25
